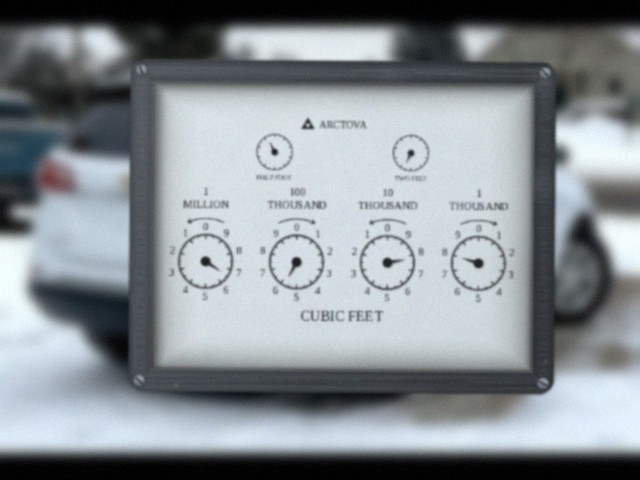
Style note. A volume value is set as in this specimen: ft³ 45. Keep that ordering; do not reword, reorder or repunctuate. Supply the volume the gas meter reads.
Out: ft³ 657800
